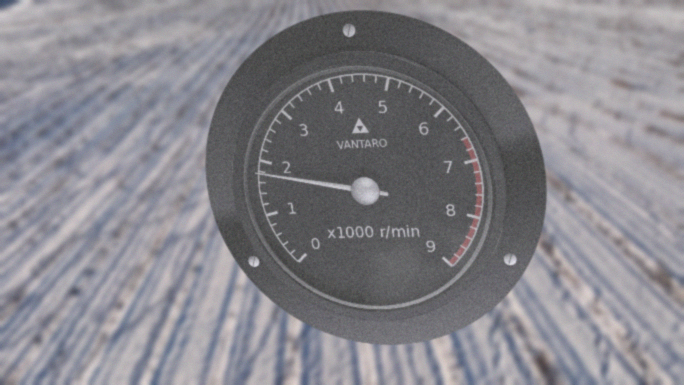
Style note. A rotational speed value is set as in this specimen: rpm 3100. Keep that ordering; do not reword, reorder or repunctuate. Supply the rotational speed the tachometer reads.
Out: rpm 1800
